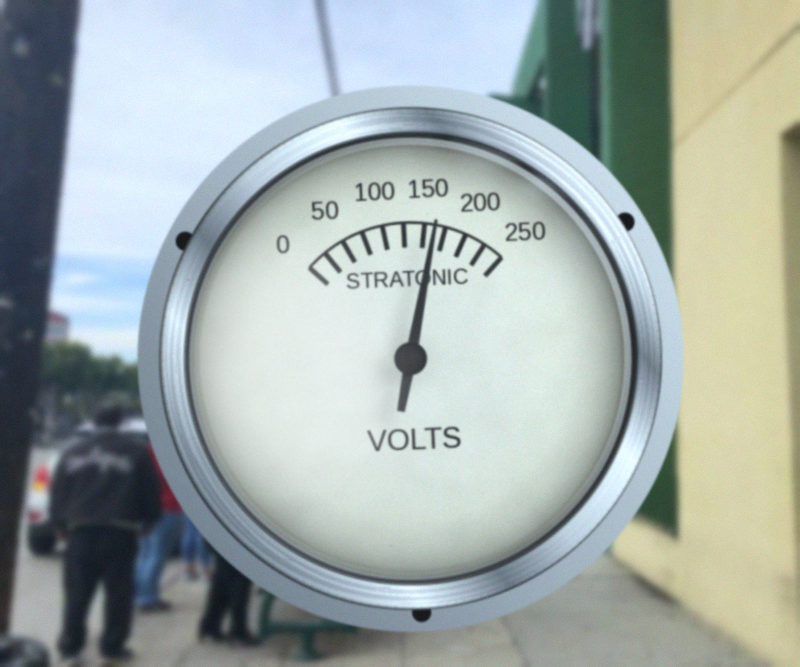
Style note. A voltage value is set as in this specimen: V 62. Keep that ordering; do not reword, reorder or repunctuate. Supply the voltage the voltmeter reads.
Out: V 162.5
